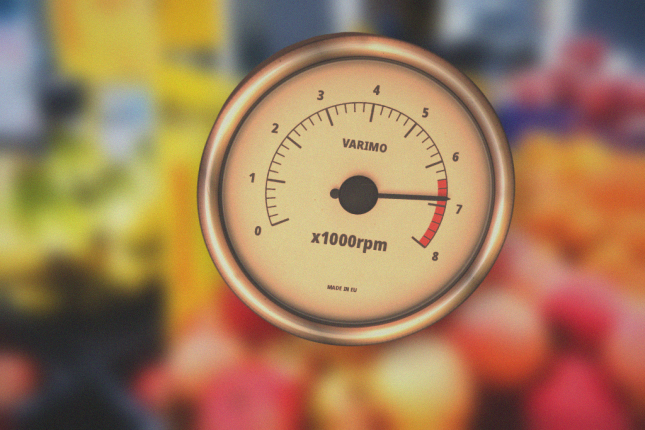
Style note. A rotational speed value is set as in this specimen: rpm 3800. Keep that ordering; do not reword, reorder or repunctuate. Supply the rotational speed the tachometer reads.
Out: rpm 6800
